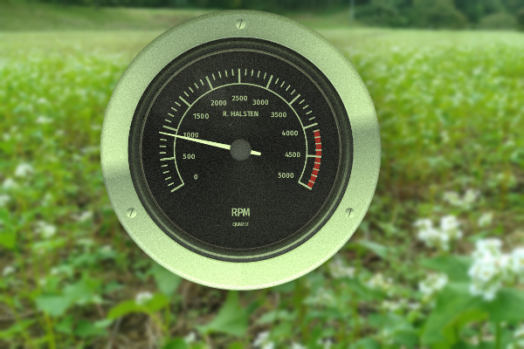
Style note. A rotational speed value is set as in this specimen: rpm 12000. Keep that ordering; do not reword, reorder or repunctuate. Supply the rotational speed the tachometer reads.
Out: rpm 900
